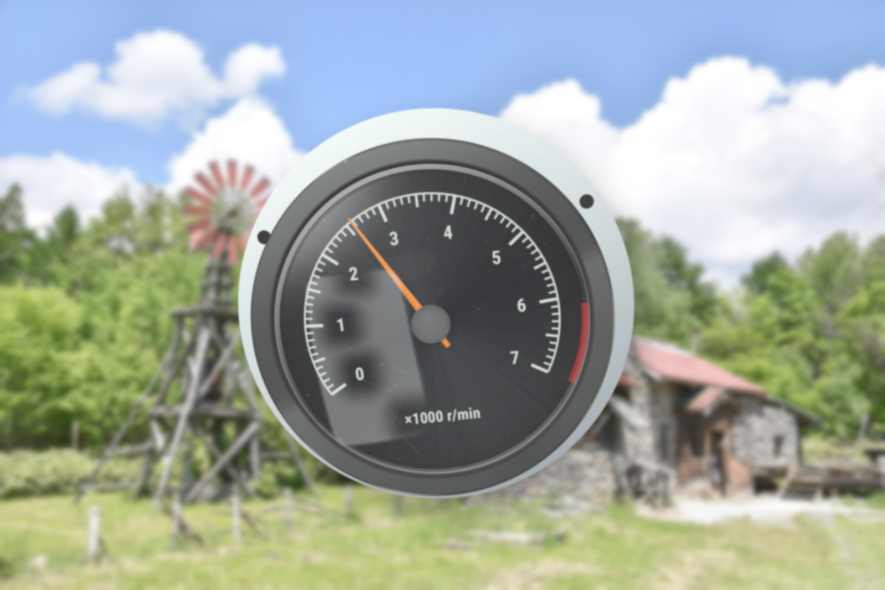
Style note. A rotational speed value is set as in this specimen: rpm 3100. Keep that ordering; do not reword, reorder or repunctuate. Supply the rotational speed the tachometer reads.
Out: rpm 2600
